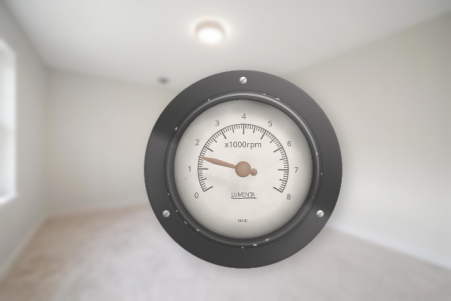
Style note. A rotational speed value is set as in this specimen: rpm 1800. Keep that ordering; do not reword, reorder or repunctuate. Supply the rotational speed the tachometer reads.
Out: rpm 1500
